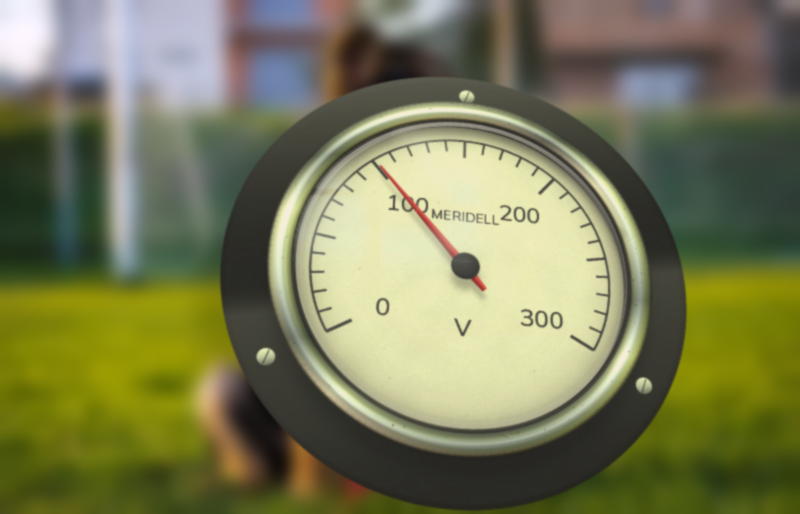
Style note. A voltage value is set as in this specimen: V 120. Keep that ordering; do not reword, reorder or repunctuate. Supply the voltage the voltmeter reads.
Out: V 100
